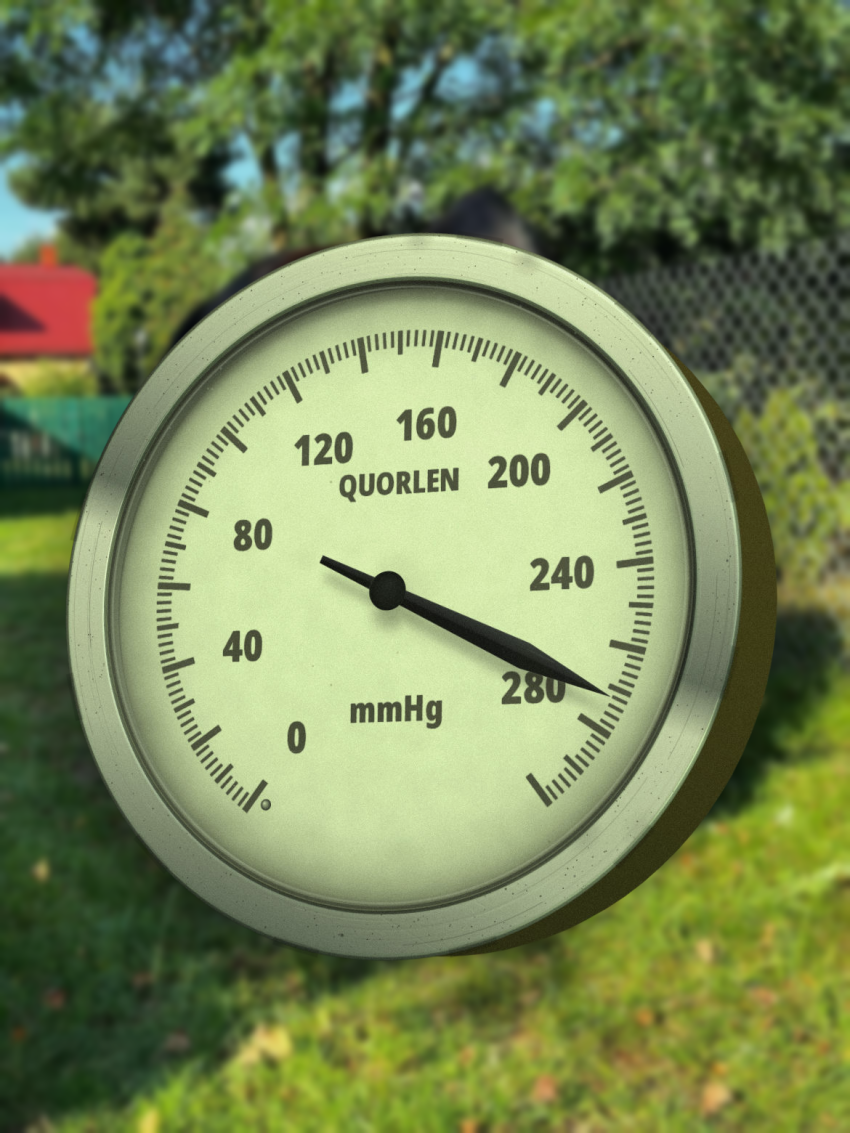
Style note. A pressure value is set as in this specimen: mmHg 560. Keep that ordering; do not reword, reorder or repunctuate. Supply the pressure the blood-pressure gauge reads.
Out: mmHg 272
